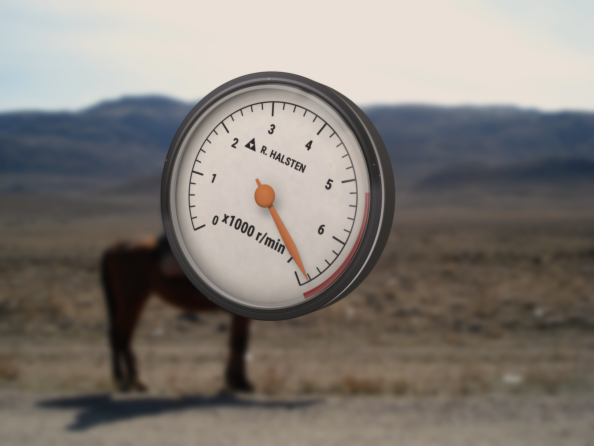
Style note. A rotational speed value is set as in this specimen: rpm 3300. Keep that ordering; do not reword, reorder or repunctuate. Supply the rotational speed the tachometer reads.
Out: rpm 6800
